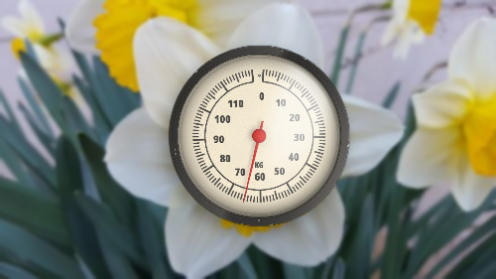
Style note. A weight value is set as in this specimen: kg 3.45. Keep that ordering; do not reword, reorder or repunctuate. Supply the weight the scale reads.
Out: kg 65
